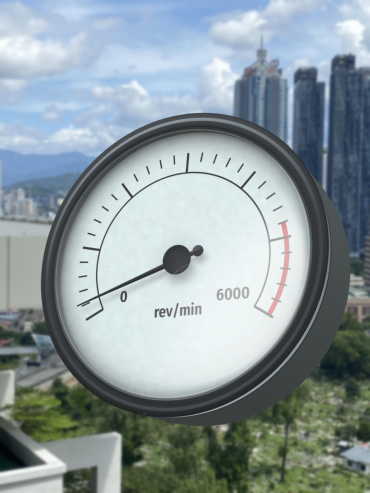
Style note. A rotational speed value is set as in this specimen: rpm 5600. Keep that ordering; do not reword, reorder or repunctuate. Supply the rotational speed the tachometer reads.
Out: rpm 200
